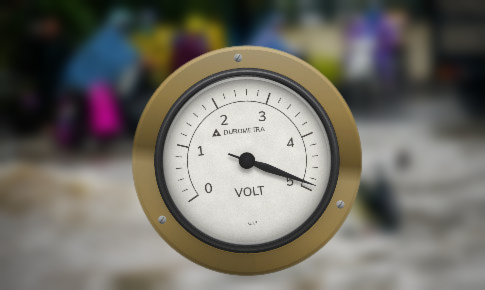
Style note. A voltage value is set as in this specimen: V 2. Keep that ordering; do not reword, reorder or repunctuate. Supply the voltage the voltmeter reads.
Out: V 4.9
